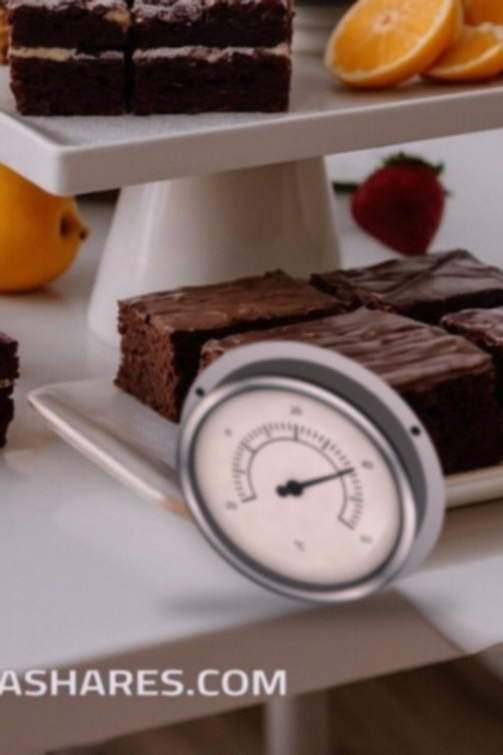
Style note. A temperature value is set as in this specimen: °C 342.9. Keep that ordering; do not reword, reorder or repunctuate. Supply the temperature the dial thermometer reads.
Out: °C 40
